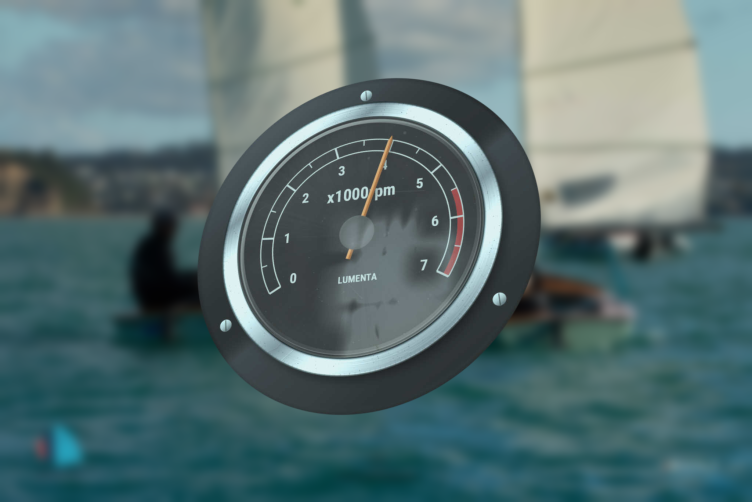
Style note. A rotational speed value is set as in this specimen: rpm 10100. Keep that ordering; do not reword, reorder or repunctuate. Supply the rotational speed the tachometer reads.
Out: rpm 4000
